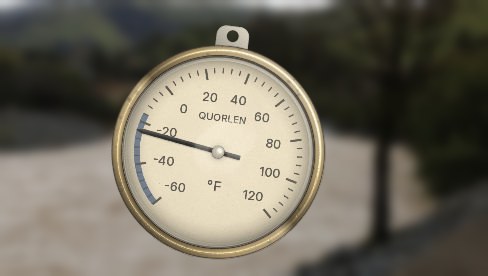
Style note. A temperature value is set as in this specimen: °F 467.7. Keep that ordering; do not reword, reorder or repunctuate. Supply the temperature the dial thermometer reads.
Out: °F -24
